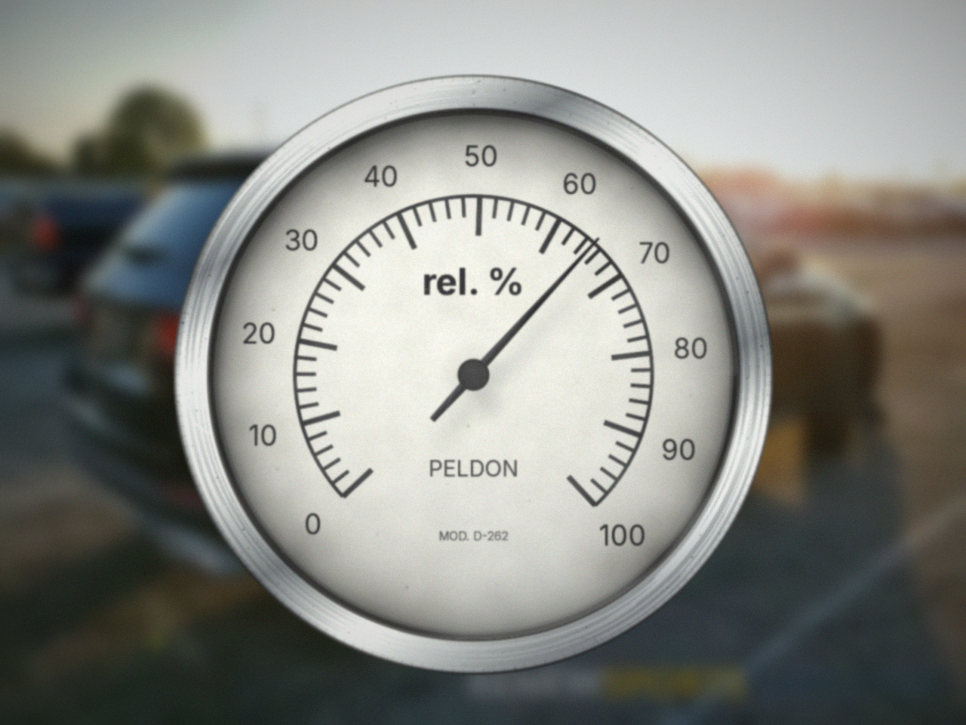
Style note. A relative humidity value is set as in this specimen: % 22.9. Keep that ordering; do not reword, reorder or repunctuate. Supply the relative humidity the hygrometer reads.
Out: % 65
